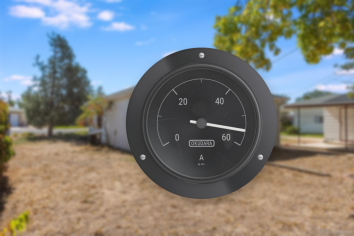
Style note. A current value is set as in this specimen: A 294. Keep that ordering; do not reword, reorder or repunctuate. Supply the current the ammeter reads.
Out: A 55
